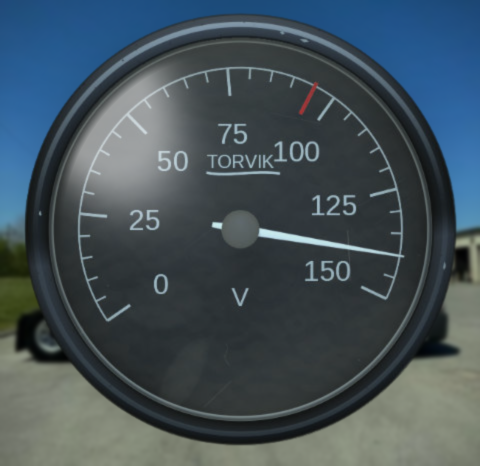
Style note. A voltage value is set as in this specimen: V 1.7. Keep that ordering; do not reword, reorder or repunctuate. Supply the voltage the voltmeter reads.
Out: V 140
